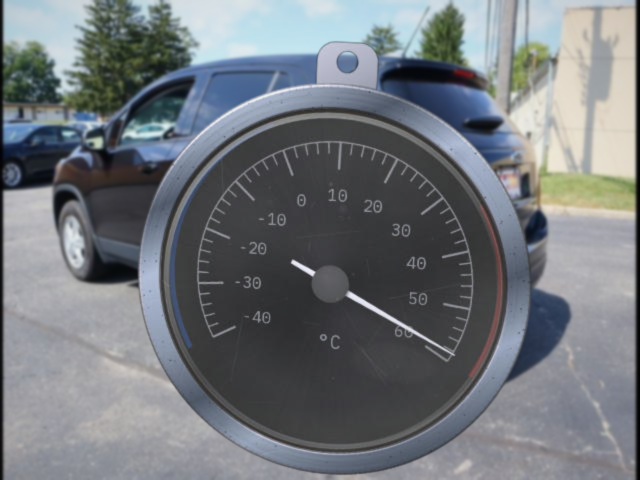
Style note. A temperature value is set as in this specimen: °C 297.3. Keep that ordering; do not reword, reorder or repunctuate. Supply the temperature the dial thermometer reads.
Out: °C 58
